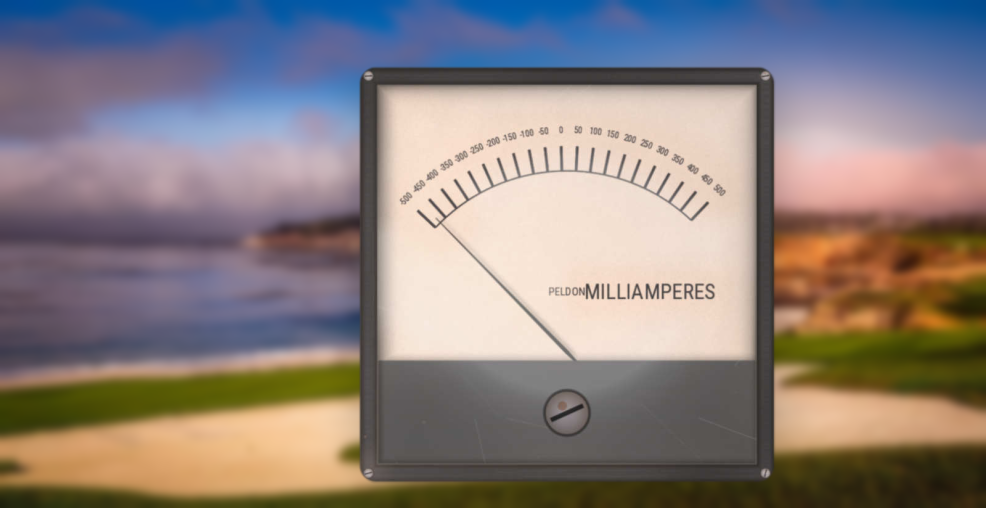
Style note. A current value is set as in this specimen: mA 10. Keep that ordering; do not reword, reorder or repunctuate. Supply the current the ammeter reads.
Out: mA -475
